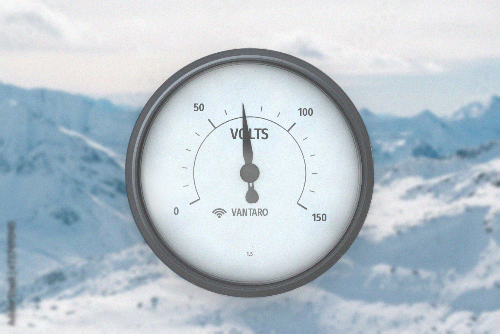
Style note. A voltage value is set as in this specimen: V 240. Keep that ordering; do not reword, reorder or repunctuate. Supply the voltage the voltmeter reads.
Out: V 70
